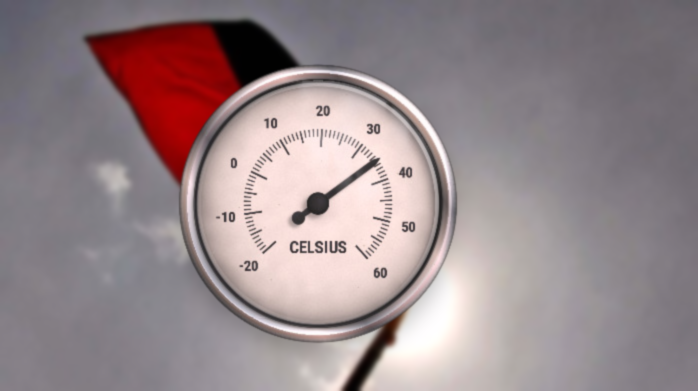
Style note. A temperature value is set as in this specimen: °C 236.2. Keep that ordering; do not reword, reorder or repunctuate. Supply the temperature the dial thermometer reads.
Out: °C 35
